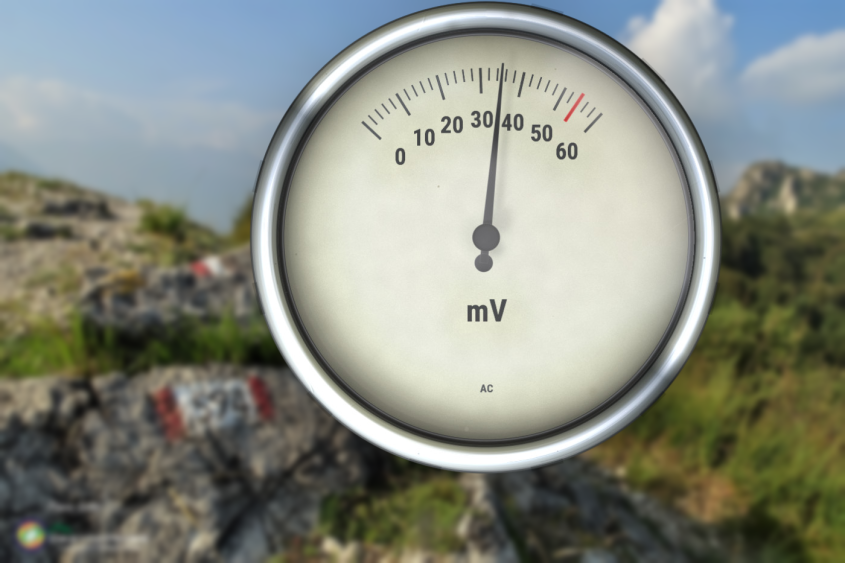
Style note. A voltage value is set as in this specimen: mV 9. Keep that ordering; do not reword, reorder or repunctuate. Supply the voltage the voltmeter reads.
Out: mV 35
